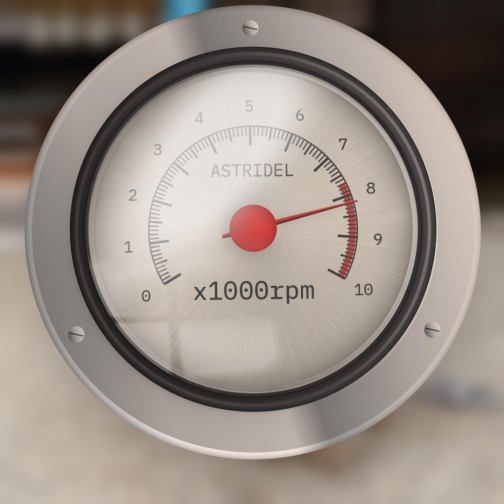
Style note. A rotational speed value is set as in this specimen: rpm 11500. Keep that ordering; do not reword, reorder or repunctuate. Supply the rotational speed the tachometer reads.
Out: rpm 8200
